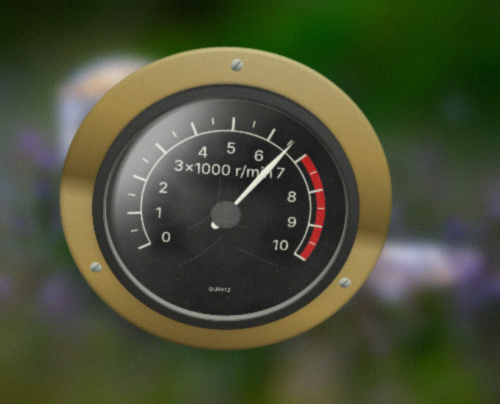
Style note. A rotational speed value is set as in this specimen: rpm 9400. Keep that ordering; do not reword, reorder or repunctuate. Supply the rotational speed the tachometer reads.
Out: rpm 6500
